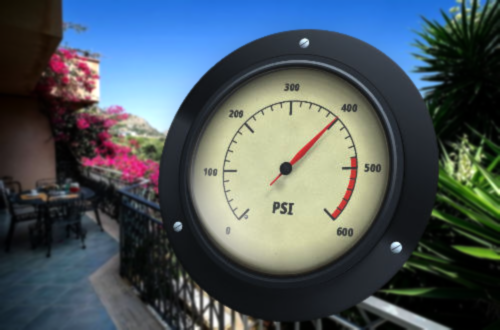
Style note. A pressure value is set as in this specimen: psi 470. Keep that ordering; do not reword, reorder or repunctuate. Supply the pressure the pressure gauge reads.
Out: psi 400
